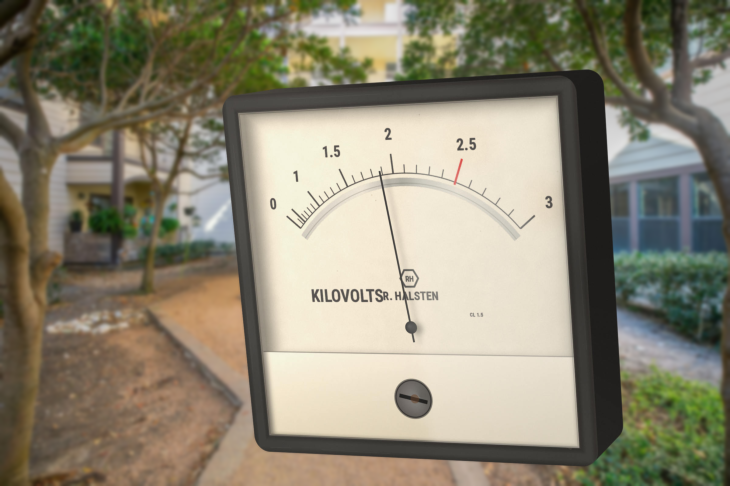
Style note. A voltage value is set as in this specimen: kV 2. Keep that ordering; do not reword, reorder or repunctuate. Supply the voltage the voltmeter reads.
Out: kV 1.9
